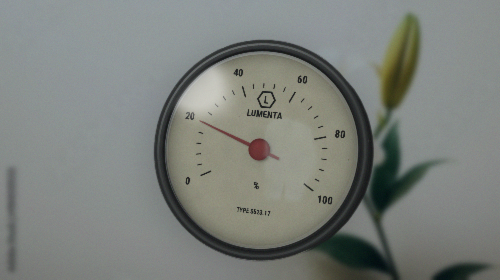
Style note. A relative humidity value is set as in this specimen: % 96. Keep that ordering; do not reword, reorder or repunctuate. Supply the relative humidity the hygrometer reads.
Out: % 20
